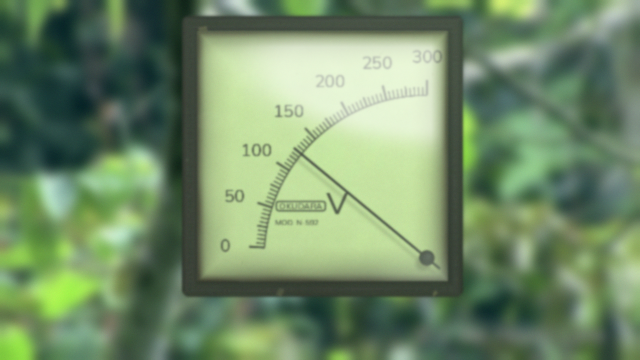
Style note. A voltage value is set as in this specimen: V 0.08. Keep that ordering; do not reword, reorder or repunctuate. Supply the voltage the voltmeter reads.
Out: V 125
